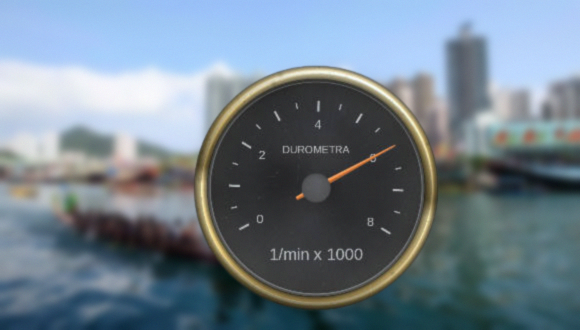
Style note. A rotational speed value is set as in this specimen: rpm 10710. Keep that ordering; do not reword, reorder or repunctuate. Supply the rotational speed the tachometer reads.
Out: rpm 6000
